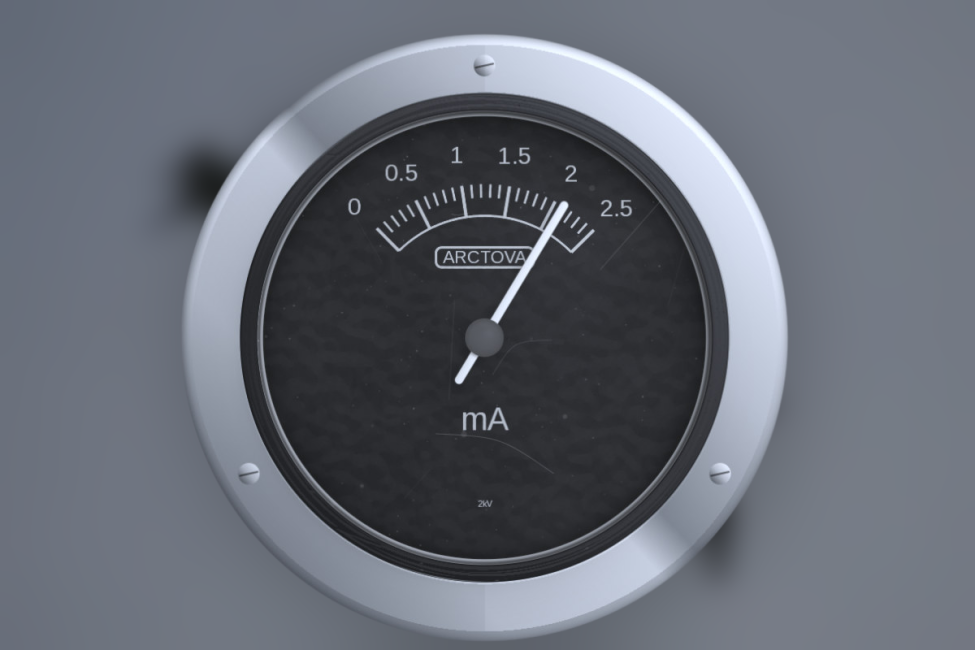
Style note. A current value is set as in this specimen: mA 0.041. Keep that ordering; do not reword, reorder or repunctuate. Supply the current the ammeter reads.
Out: mA 2.1
